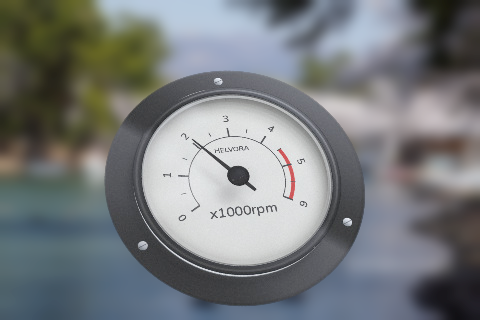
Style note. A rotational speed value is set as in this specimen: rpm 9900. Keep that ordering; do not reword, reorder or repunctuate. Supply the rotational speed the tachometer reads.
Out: rpm 2000
